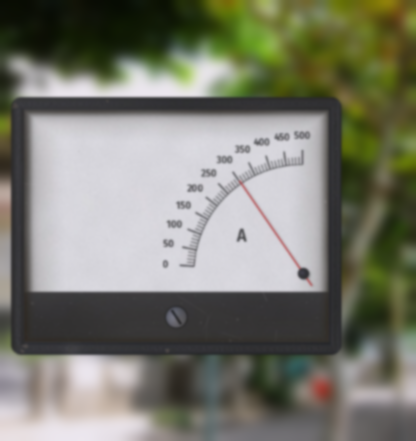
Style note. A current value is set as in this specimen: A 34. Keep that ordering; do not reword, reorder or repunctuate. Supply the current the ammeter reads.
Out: A 300
